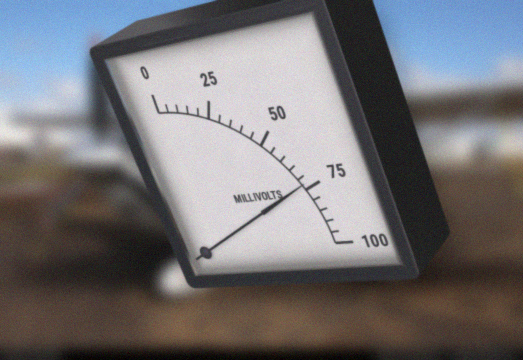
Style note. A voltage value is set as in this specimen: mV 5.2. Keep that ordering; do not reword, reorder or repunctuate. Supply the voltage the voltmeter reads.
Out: mV 72.5
